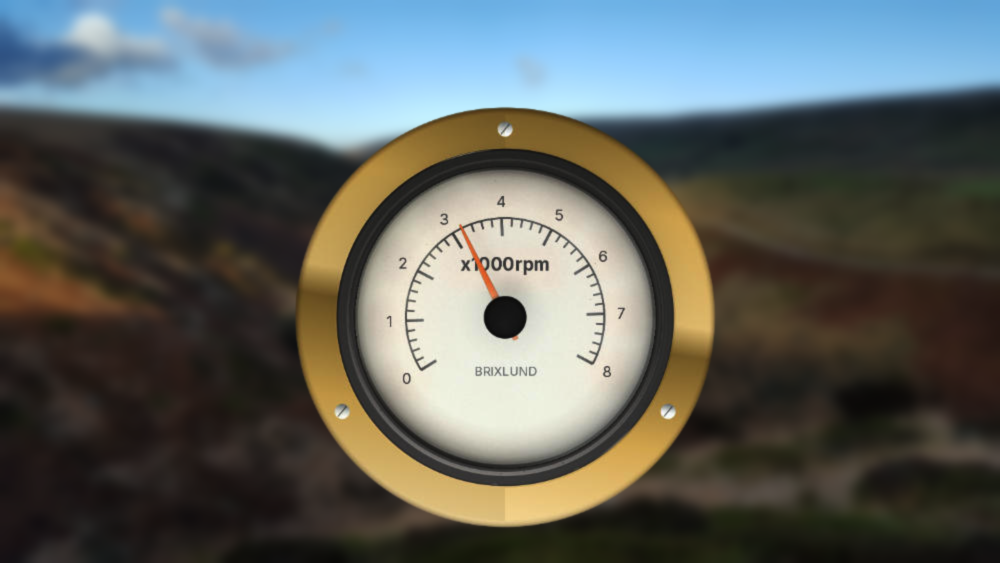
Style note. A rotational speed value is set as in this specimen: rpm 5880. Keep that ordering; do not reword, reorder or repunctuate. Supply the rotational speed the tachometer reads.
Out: rpm 3200
